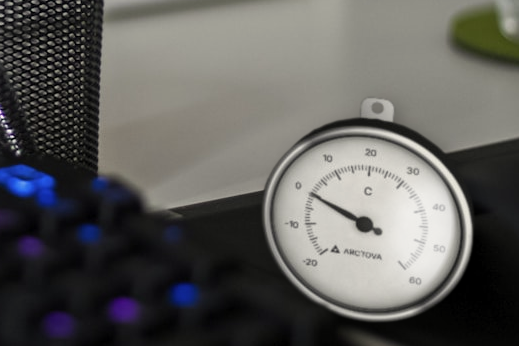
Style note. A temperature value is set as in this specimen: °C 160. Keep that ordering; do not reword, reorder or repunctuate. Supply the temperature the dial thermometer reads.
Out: °C 0
